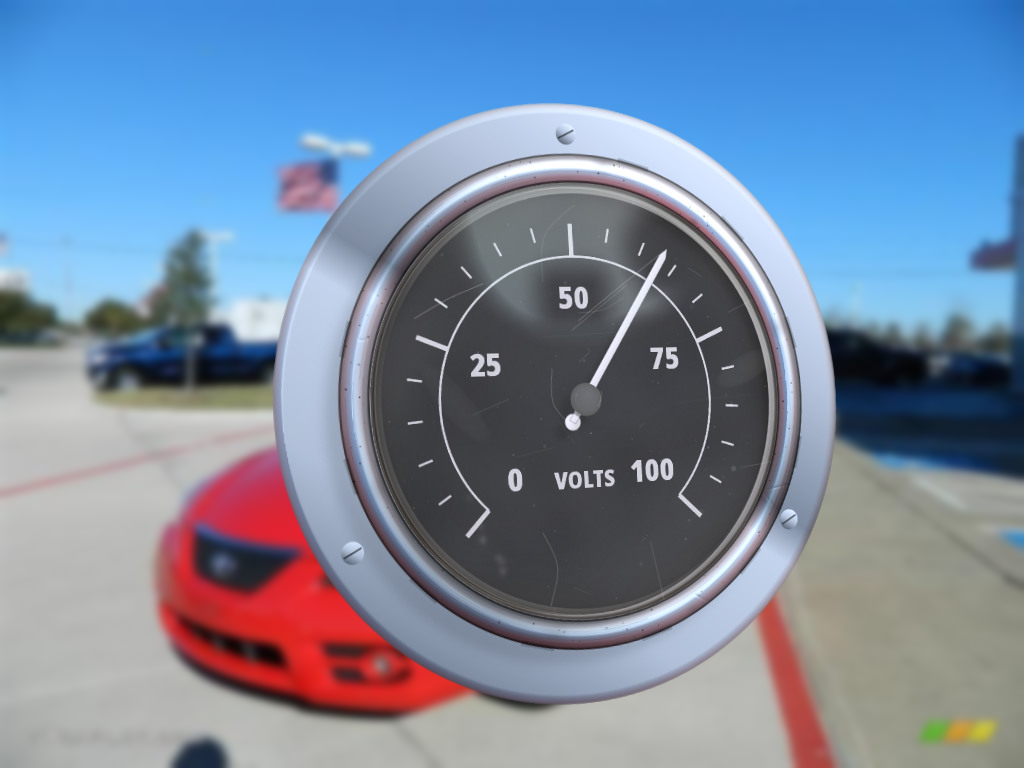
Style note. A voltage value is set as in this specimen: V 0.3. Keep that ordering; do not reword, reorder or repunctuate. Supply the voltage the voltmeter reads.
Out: V 62.5
